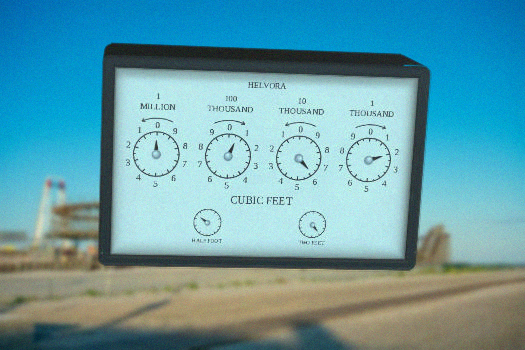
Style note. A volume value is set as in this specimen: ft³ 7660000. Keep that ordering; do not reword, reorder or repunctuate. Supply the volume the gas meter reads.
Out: ft³ 6200
